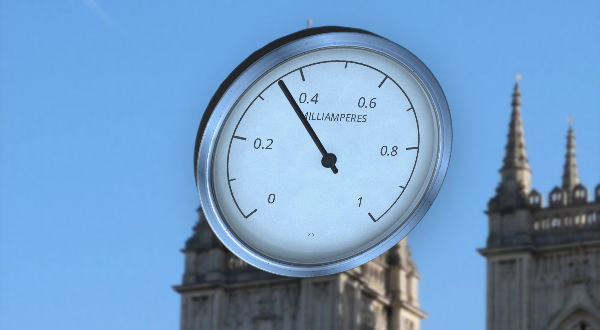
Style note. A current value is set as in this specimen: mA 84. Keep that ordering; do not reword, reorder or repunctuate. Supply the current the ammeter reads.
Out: mA 0.35
